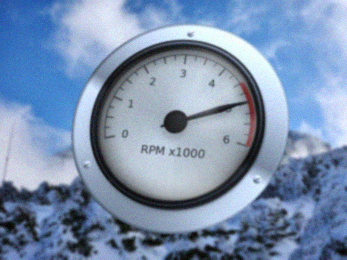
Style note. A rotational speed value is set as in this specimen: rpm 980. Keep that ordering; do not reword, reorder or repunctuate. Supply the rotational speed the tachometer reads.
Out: rpm 5000
